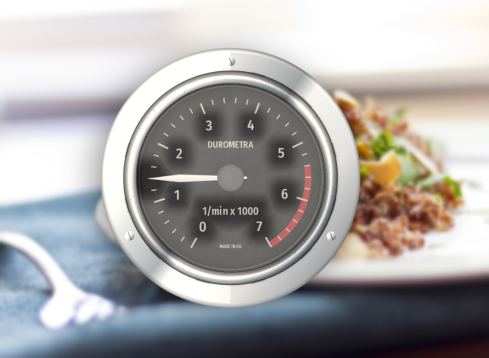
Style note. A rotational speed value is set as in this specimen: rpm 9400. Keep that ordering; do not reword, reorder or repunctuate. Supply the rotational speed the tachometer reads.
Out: rpm 1400
